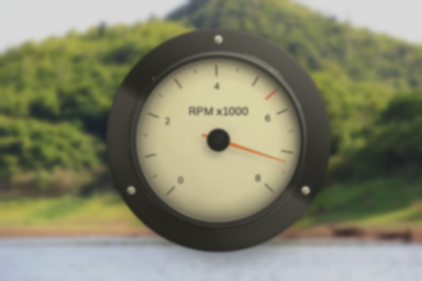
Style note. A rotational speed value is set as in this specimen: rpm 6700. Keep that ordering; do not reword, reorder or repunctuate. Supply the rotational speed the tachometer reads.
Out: rpm 7250
